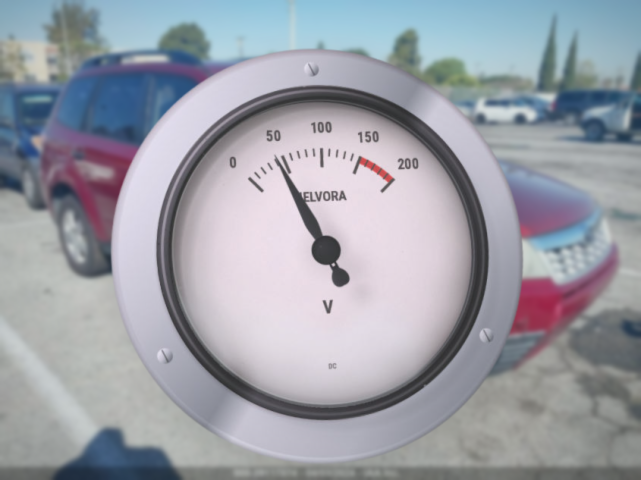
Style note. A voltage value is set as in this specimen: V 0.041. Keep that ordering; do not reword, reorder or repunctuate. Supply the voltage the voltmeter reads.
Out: V 40
